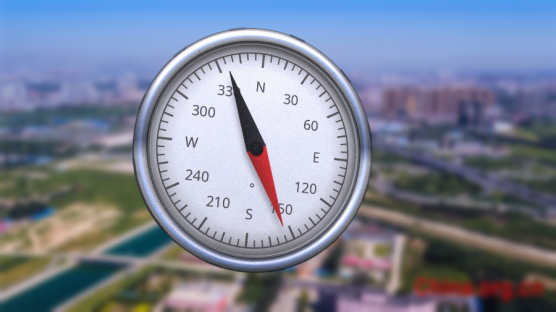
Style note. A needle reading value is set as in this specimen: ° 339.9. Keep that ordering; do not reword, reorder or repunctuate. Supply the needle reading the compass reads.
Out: ° 155
